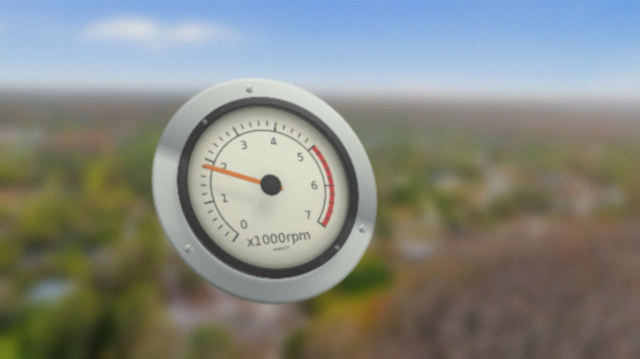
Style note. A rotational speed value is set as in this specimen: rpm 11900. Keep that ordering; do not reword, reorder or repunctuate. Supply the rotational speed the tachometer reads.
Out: rpm 1800
